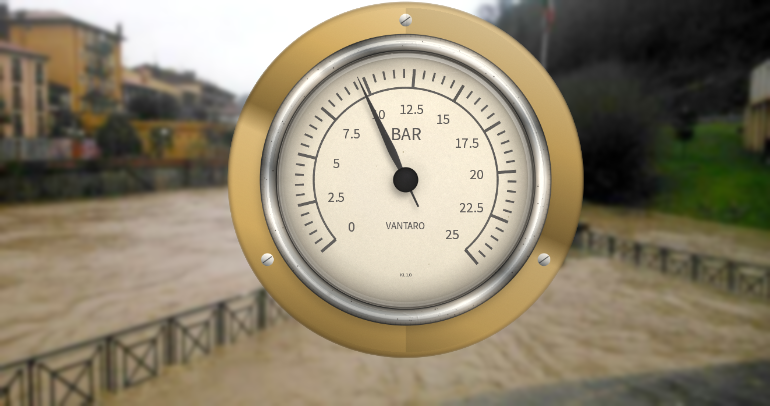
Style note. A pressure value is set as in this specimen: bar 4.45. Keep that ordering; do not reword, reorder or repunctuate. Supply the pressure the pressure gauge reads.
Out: bar 9.75
